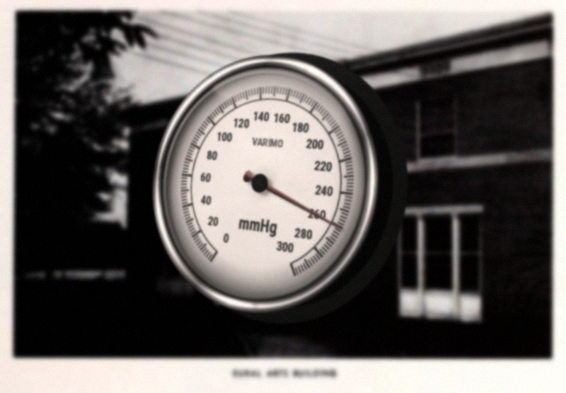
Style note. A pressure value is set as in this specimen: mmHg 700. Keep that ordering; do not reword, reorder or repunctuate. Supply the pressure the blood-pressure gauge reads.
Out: mmHg 260
